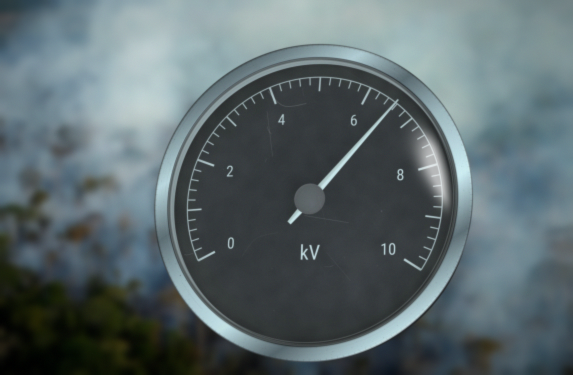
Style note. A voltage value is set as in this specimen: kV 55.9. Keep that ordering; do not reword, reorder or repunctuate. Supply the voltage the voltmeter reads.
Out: kV 6.6
